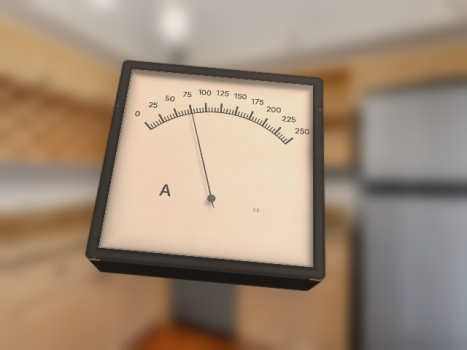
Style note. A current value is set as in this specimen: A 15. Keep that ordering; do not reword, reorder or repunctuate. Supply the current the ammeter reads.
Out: A 75
